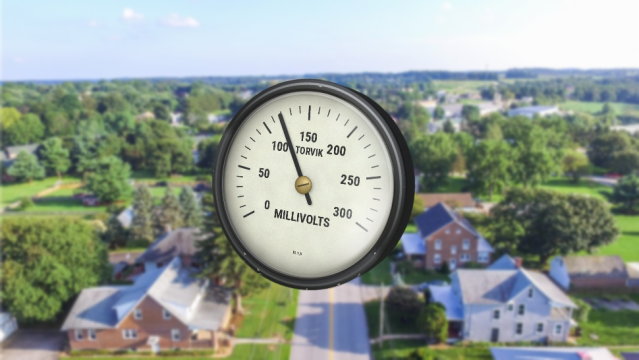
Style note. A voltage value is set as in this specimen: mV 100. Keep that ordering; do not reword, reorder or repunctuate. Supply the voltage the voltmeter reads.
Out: mV 120
